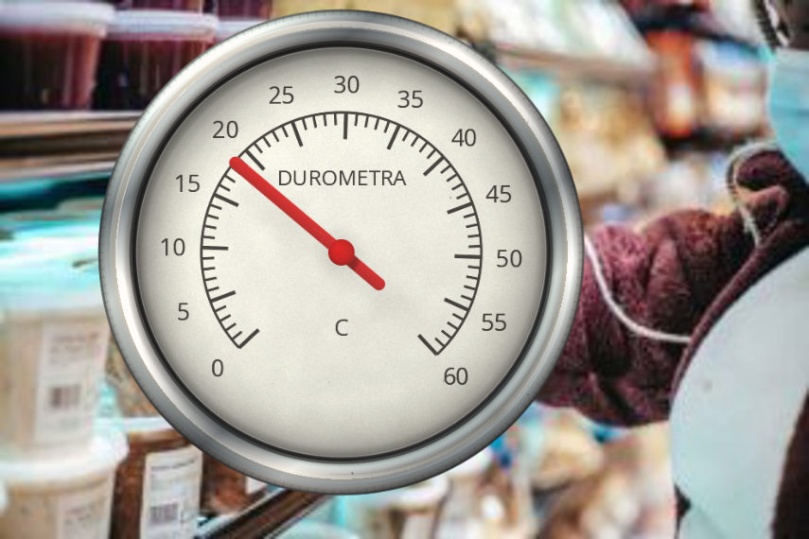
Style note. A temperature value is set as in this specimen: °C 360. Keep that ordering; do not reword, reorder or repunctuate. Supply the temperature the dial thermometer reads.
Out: °C 18.5
